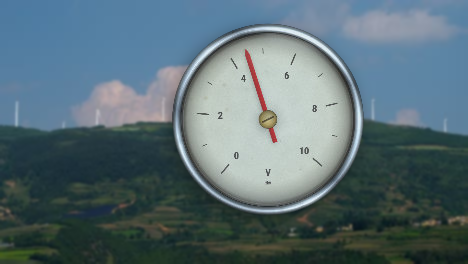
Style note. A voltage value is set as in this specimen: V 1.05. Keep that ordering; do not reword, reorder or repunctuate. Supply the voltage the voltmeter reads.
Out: V 4.5
